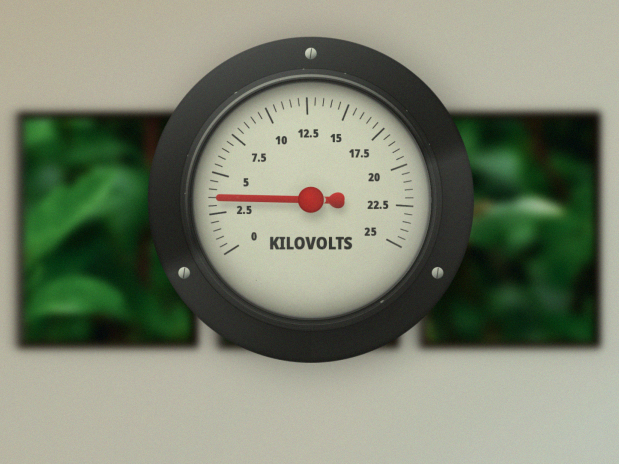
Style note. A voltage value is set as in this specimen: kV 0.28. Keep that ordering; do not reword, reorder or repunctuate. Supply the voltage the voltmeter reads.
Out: kV 3.5
